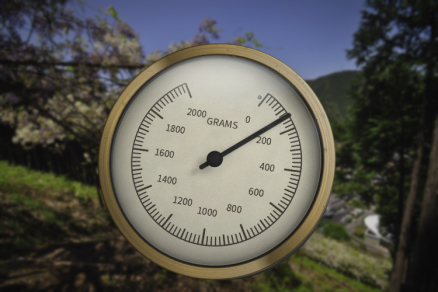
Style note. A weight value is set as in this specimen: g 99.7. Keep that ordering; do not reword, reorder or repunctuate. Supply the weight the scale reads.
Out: g 140
